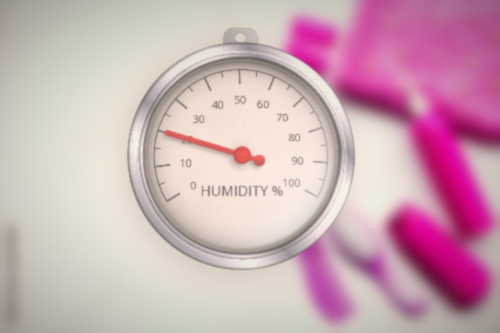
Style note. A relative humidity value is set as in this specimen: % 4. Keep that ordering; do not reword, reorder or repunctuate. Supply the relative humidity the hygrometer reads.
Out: % 20
